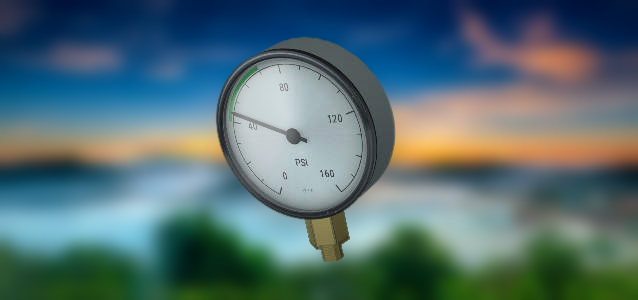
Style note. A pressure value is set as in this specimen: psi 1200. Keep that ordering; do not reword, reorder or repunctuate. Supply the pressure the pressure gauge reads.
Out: psi 45
